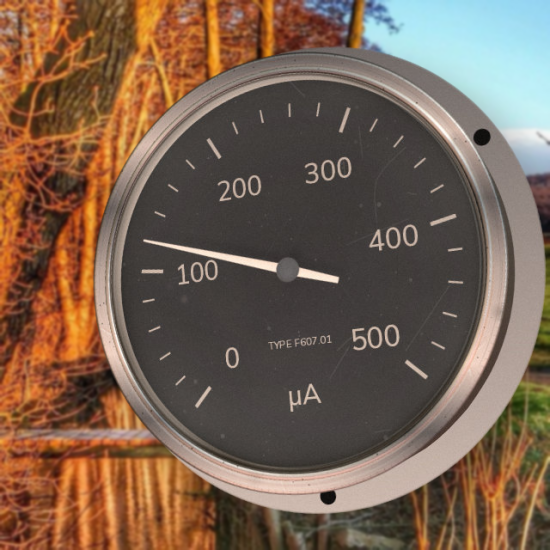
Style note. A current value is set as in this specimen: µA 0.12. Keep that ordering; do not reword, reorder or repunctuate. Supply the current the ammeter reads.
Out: µA 120
